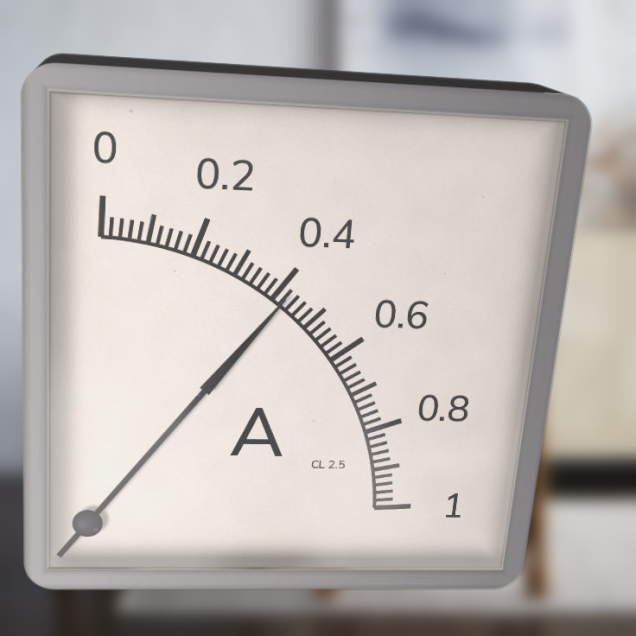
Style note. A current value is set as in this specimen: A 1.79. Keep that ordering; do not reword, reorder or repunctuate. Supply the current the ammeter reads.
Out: A 0.42
